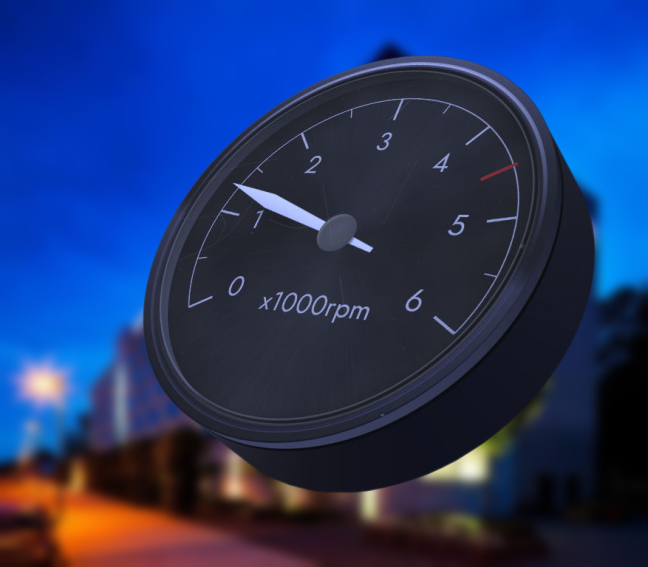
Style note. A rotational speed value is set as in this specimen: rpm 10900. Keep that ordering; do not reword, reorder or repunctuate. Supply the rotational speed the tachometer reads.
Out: rpm 1250
